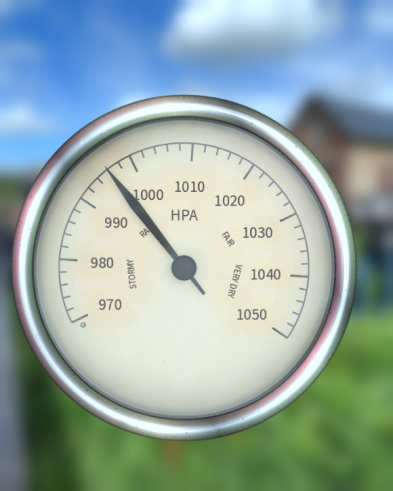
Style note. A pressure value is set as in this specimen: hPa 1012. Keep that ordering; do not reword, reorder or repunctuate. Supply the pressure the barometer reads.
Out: hPa 996
